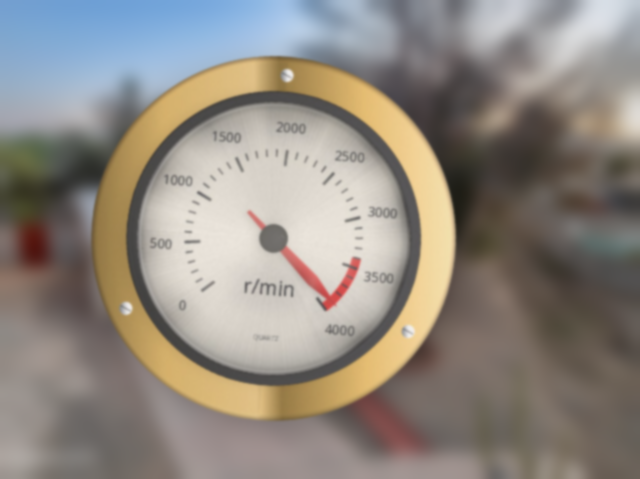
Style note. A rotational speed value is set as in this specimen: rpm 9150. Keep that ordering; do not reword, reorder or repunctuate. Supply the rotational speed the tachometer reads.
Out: rpm 3900
